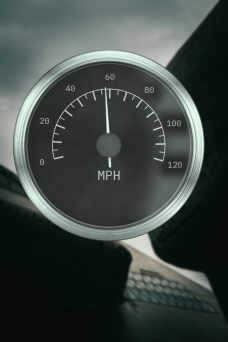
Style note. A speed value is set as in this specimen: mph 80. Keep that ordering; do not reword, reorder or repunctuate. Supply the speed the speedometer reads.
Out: mph 57.5
